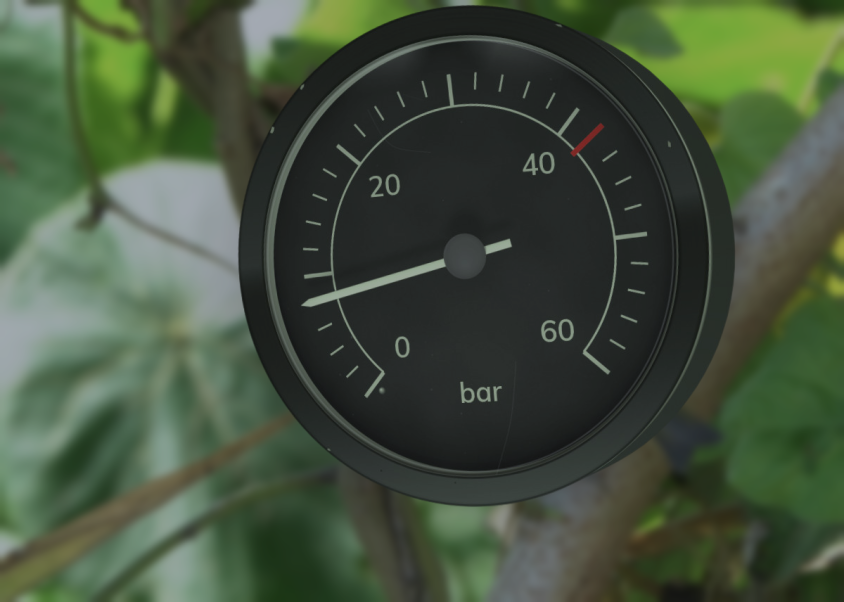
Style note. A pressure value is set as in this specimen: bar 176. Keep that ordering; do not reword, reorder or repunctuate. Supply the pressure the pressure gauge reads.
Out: bar 8
